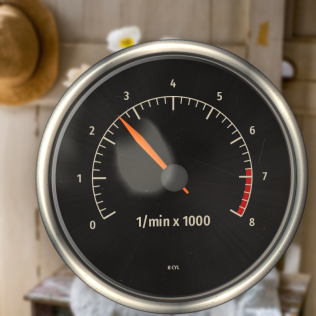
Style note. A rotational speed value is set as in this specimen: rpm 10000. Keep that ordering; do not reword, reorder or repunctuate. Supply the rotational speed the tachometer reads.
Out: rpm 2600
